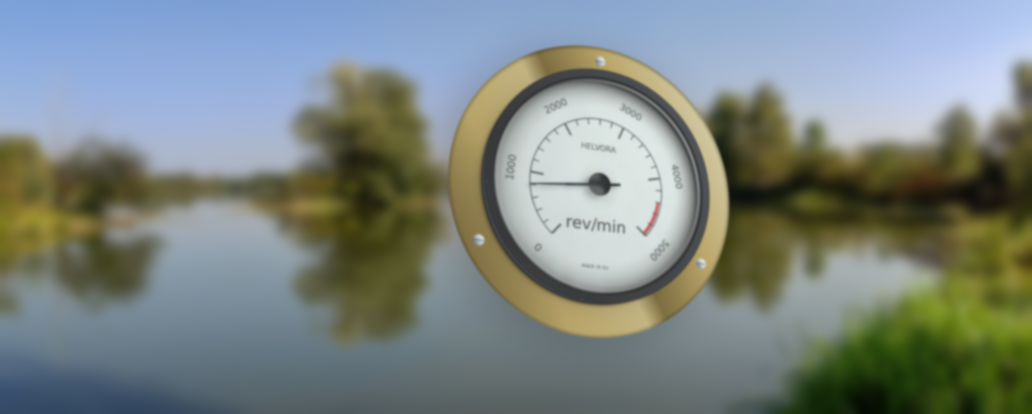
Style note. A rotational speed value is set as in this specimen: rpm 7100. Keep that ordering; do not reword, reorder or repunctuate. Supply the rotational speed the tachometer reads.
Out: rpm 800
